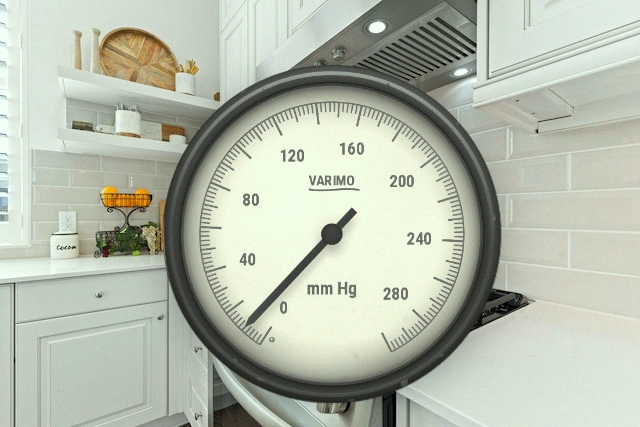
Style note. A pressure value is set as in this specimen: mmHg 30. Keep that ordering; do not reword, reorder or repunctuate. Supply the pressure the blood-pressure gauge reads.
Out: mmHg 10
